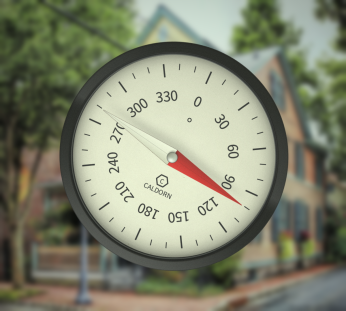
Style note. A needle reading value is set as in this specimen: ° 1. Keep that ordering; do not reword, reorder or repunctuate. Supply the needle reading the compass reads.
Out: ° 100
